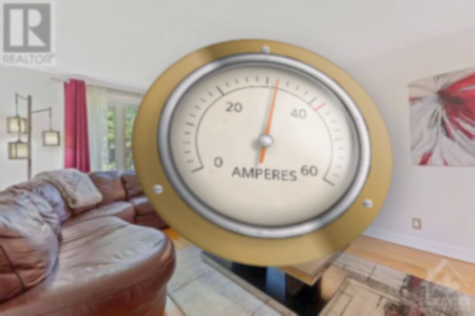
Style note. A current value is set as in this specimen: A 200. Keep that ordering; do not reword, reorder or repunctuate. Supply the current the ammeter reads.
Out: A 32
